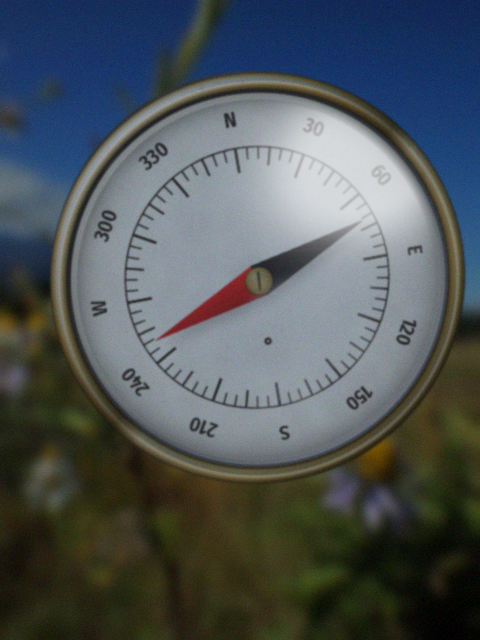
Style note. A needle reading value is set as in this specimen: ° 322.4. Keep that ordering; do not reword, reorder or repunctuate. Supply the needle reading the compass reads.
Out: ° 250
